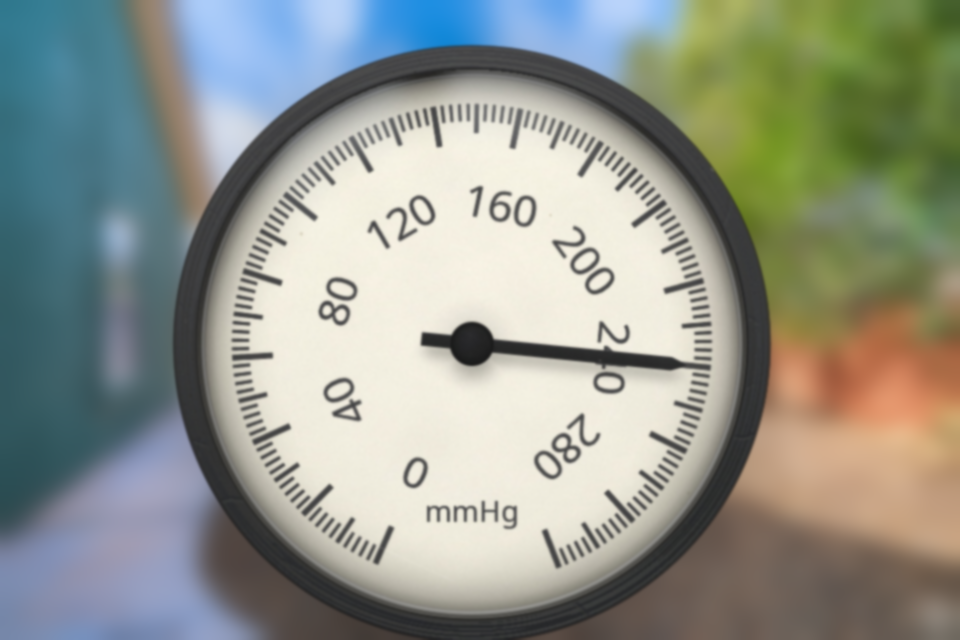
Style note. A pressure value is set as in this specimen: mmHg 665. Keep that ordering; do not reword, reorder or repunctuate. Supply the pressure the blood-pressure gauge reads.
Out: mmHg 240
